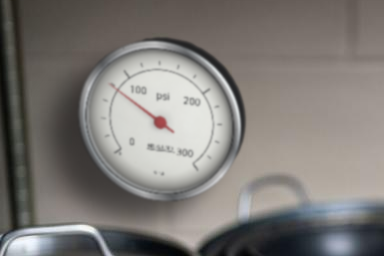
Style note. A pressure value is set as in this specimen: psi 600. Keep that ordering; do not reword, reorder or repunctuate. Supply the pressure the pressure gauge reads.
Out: psi 80
